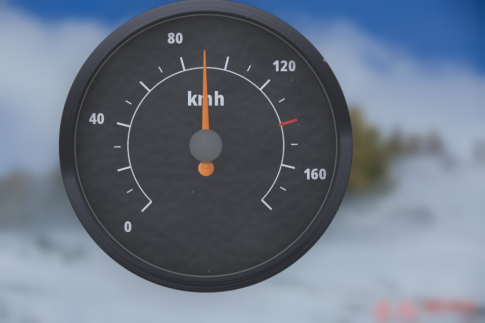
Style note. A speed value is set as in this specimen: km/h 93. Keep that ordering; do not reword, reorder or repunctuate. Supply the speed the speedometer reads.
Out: km/h 90
